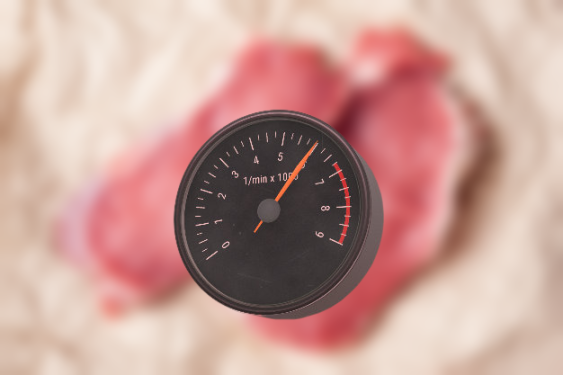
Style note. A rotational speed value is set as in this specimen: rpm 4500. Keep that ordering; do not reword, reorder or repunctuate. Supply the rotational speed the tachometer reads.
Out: rpm 6000
